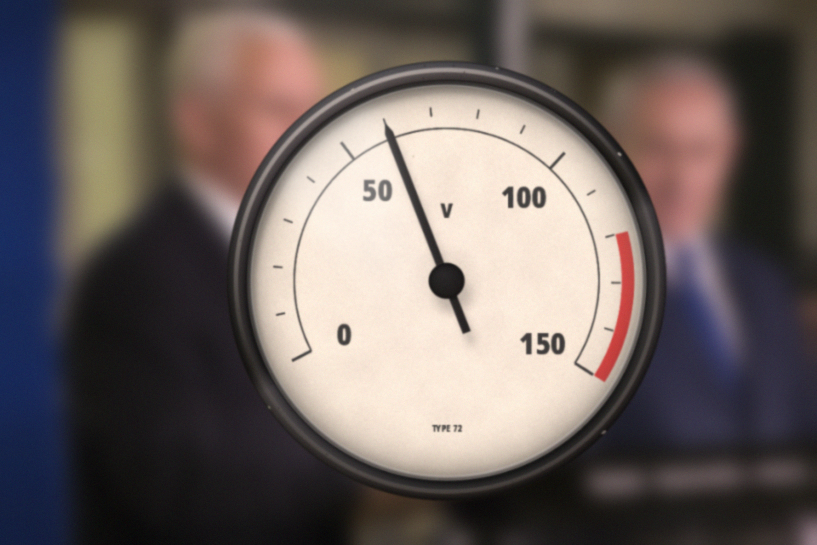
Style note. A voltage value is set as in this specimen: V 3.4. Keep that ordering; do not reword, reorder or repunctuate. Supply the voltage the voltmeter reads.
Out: V 60
